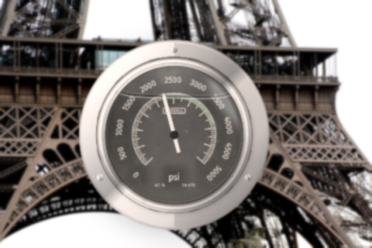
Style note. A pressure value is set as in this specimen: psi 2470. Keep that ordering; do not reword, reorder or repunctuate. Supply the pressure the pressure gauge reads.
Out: psi 2250
